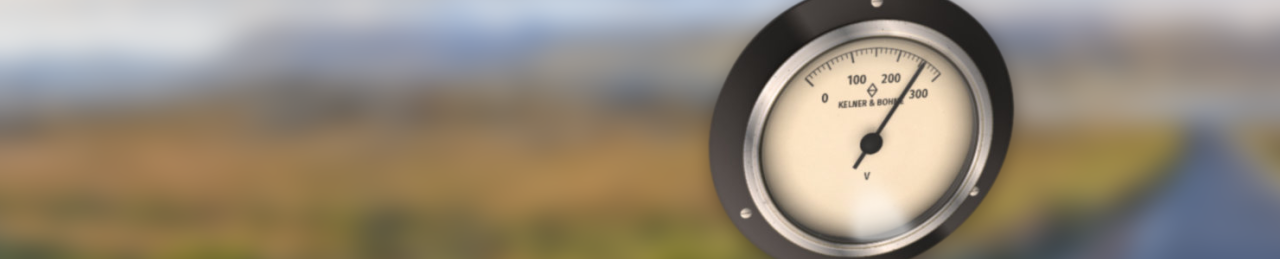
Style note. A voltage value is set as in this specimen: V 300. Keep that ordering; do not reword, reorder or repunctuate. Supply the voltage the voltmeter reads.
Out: V 250
